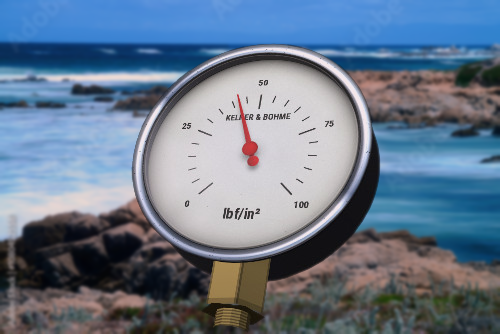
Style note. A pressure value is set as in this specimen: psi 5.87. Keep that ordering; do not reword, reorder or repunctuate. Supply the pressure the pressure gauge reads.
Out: psi 42.5
